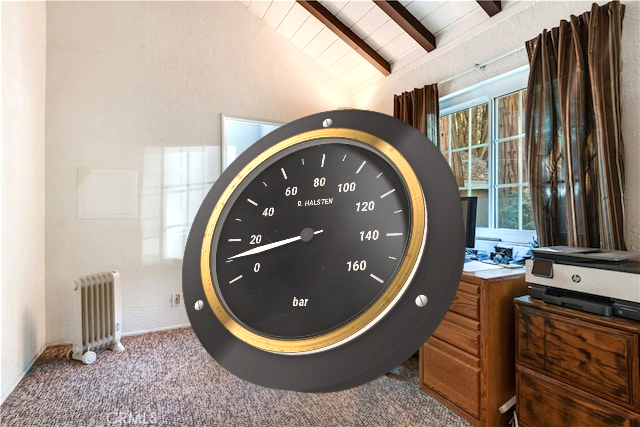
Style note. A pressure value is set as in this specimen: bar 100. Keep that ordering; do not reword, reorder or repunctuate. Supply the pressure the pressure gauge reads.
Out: bar 10
